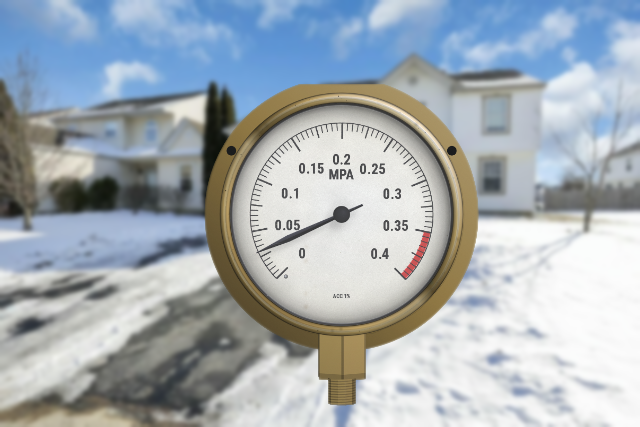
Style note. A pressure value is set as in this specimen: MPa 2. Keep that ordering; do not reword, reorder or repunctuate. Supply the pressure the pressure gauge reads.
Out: MPa 0.03
